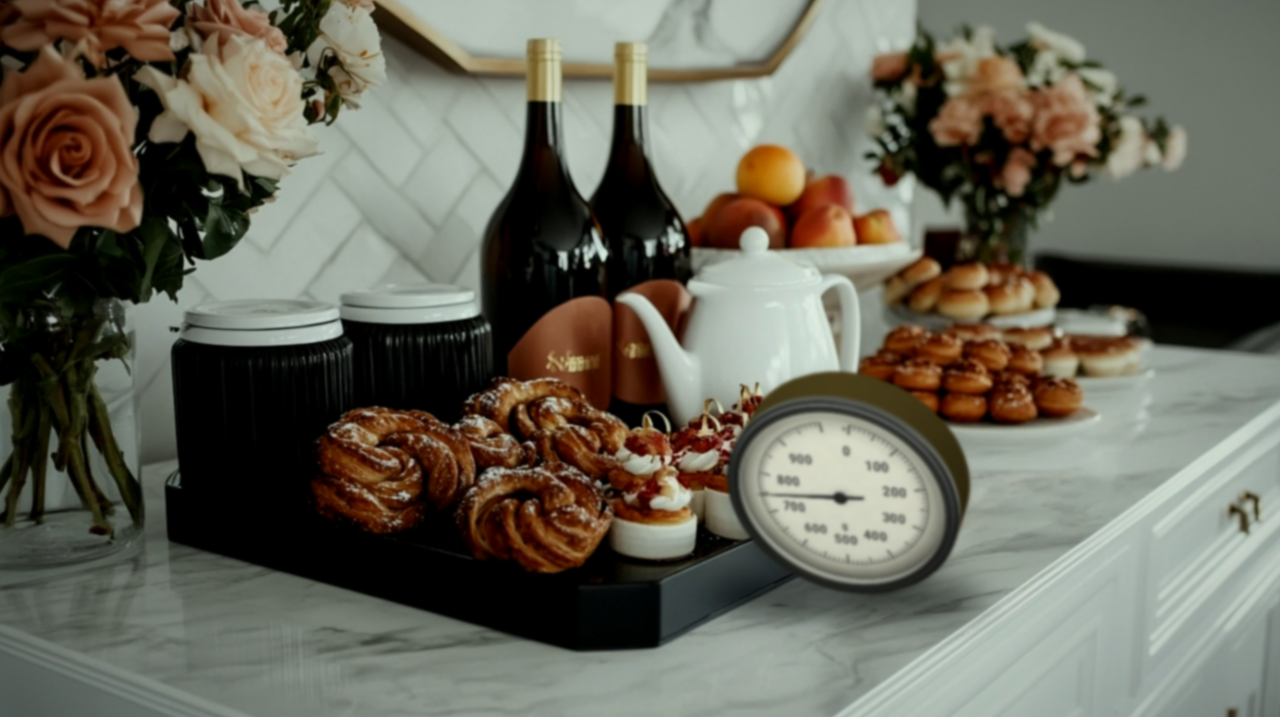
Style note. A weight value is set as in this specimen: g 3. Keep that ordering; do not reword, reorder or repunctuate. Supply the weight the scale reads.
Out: g 750
